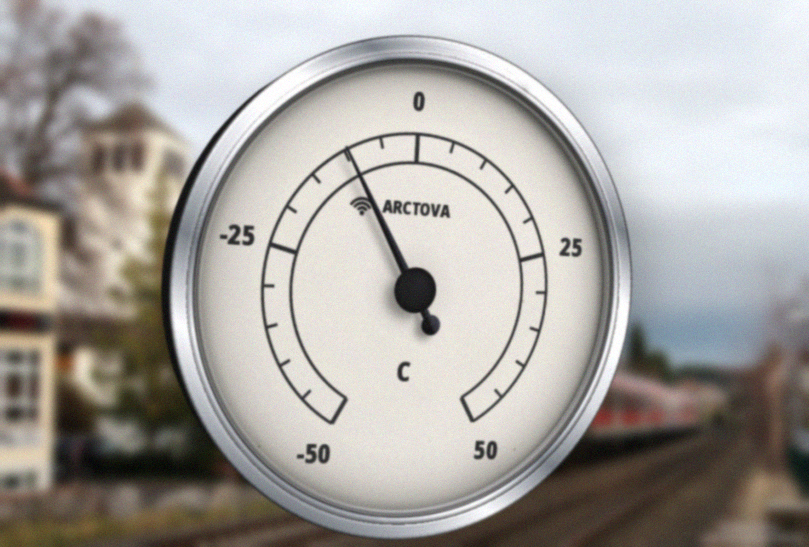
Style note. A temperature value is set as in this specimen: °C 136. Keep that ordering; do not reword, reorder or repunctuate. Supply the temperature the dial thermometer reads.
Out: °C -10
